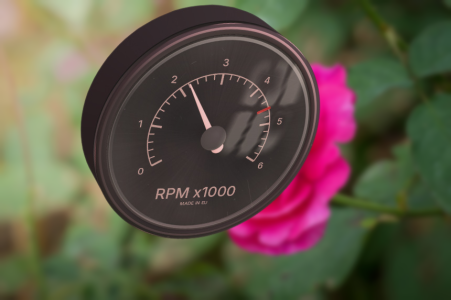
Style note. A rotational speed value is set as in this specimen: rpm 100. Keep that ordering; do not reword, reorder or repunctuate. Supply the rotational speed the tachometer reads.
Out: rpm 2200
